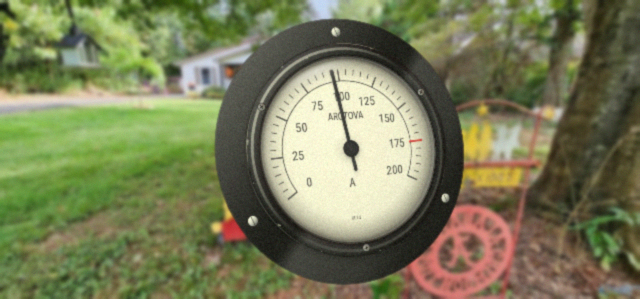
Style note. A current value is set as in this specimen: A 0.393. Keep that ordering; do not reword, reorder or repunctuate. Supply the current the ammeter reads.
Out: A 95
